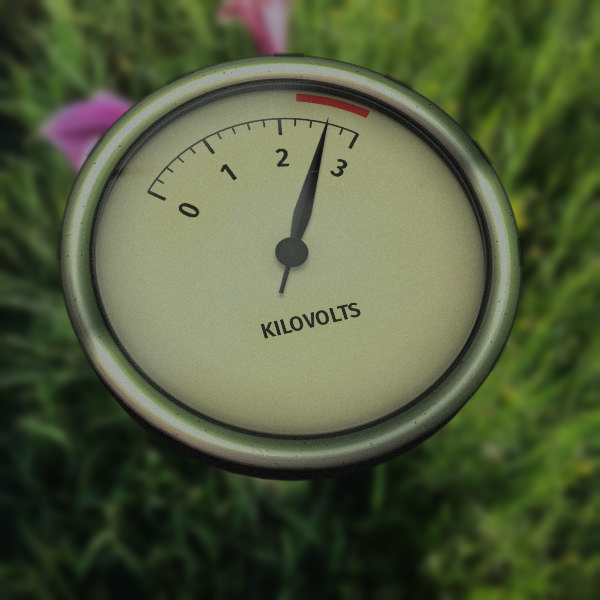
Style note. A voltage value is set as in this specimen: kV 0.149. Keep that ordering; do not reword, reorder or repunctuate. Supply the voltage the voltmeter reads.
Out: kV 2.6
